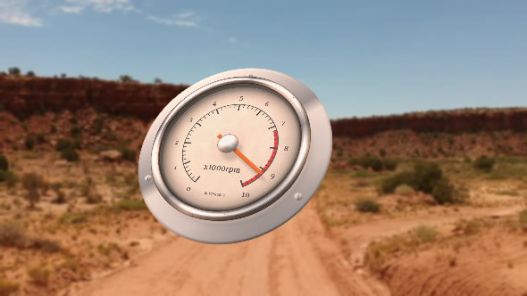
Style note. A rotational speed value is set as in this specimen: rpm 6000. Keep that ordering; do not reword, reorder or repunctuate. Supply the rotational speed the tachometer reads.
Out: rpm 9200
